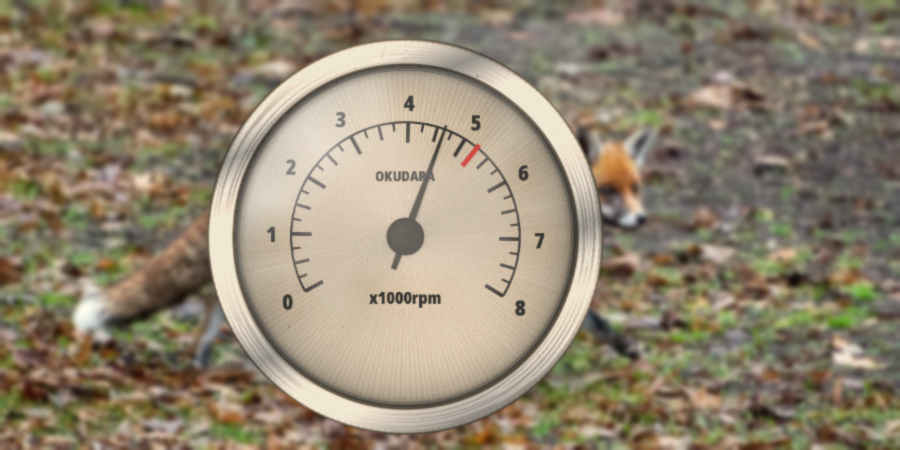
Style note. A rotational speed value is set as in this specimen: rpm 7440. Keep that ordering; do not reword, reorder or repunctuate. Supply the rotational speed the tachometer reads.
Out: rpm 4625
